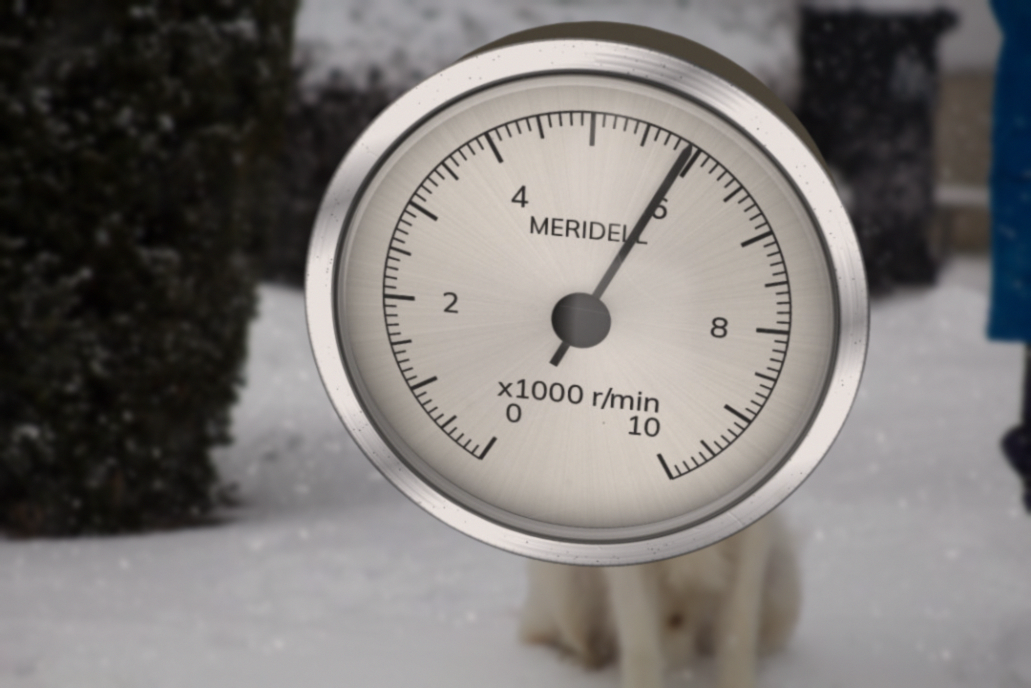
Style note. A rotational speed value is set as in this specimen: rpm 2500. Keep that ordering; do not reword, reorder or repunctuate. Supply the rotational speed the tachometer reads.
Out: rpm 5900
